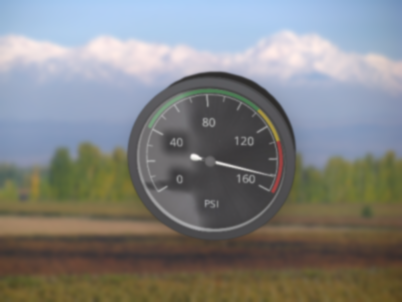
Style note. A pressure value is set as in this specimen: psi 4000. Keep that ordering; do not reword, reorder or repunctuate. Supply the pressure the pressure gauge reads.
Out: psi 150
